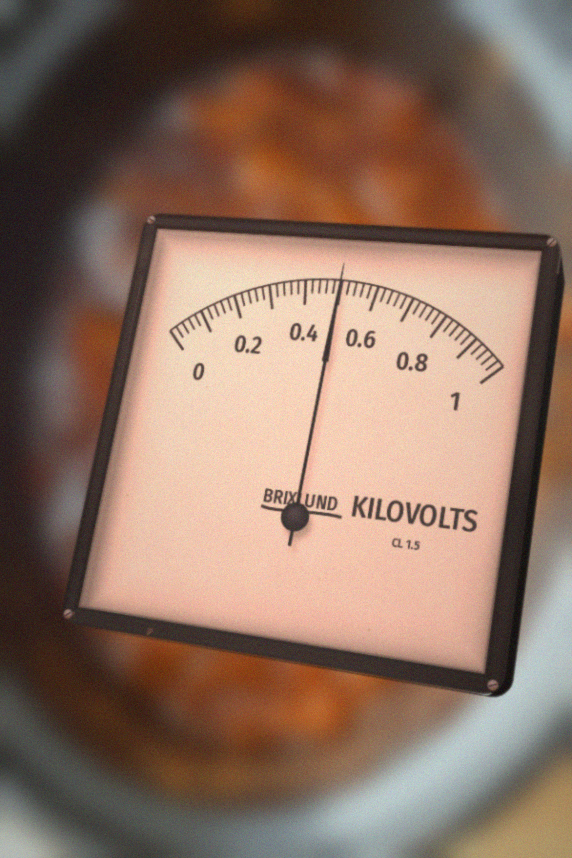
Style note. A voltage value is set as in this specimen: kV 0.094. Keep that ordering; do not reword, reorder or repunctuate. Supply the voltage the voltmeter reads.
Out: kV 0.5
